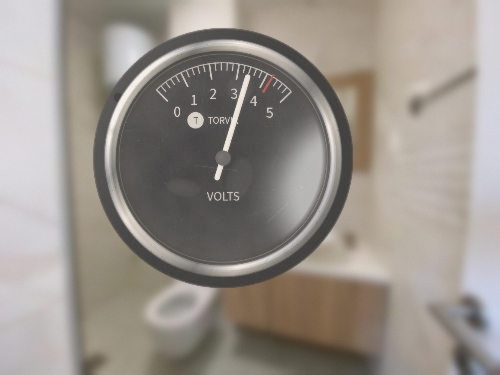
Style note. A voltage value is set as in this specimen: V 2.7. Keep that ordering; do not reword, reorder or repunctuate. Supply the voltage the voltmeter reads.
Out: V 3.4
